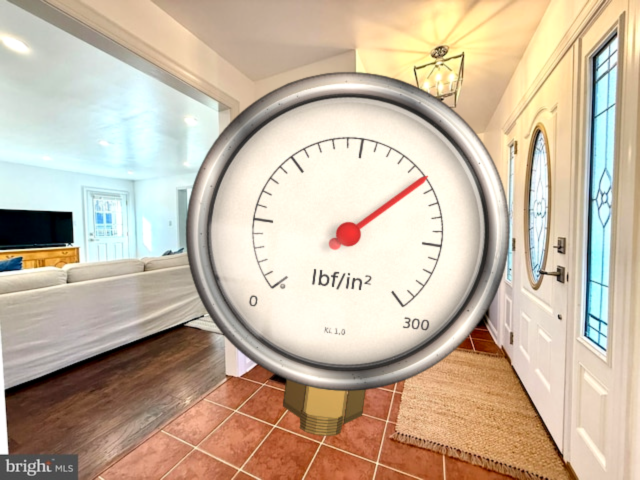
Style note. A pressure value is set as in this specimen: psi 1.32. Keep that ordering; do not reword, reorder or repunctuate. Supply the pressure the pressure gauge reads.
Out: psi 200
